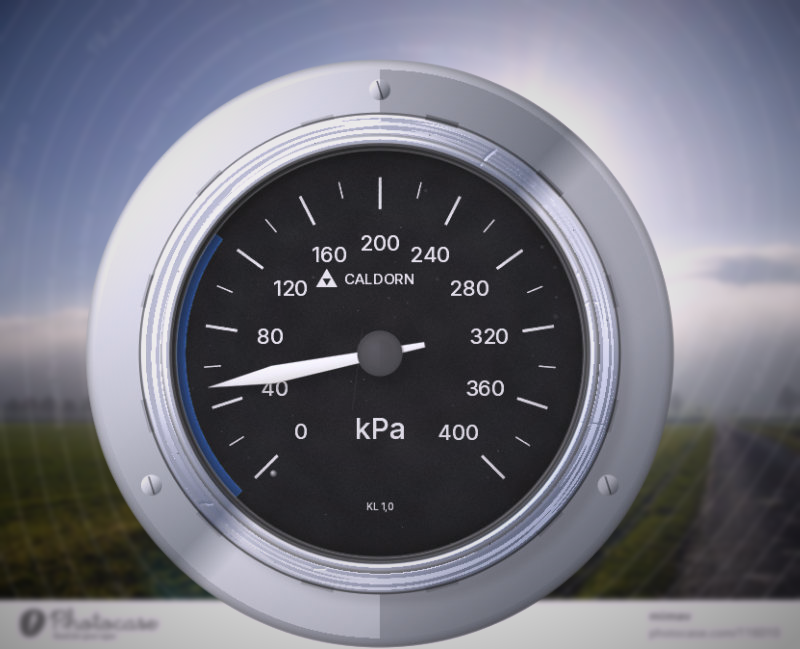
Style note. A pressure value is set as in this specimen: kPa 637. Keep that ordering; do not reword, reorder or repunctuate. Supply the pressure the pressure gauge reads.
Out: kPa 50
